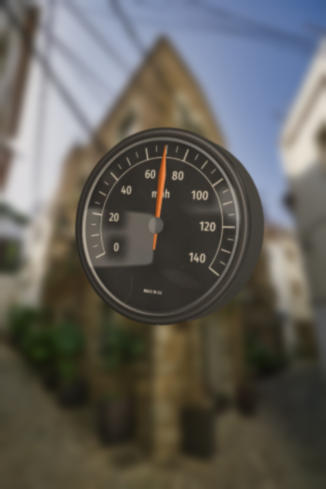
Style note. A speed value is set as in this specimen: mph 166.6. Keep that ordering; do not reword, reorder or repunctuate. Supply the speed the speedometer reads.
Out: mph 70
